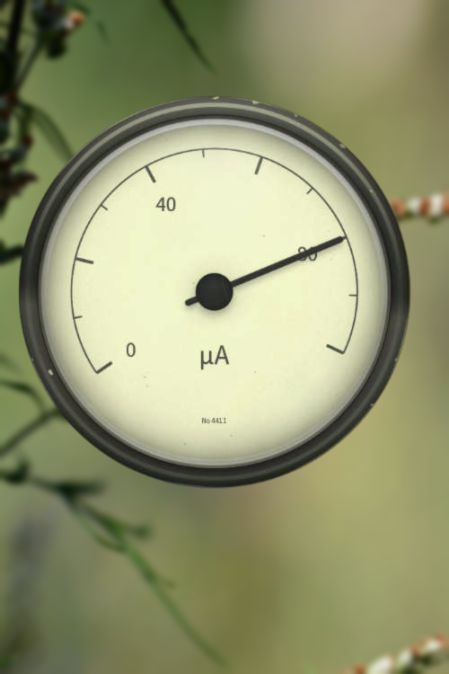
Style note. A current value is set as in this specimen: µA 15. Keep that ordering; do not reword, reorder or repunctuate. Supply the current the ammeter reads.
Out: µA 80
